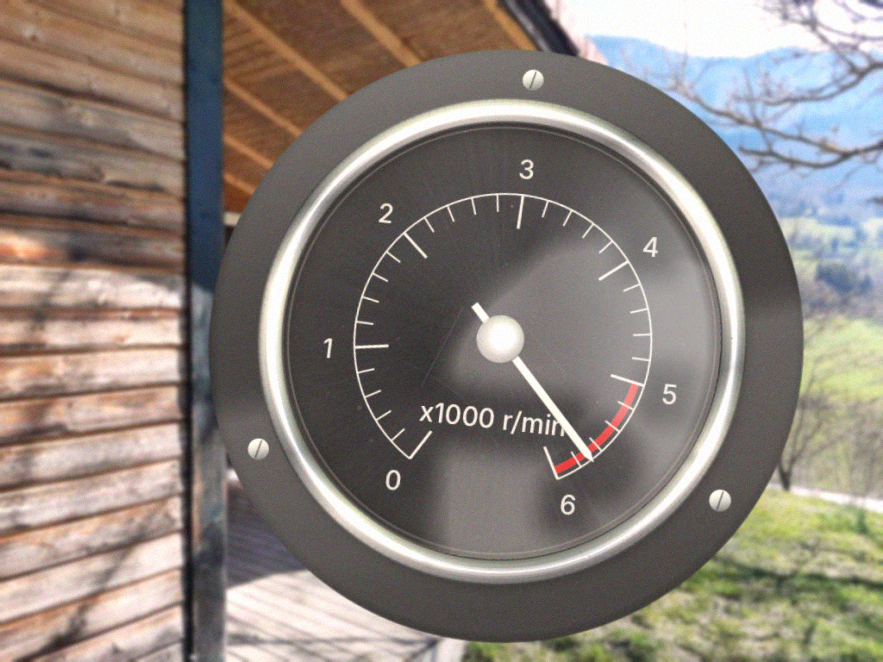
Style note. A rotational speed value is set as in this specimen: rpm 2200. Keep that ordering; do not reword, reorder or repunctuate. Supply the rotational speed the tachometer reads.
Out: rpm 5700
